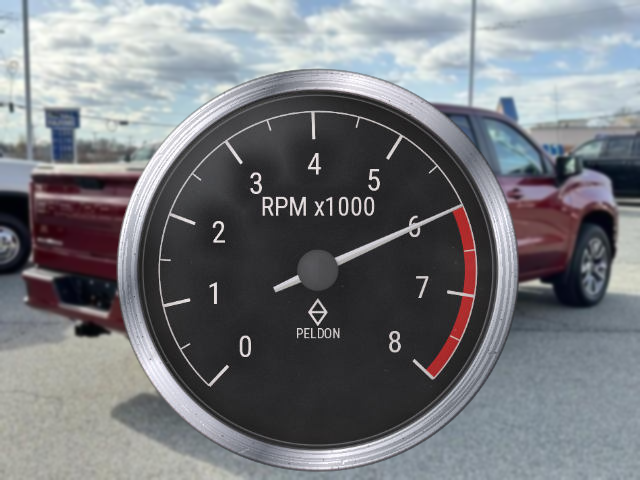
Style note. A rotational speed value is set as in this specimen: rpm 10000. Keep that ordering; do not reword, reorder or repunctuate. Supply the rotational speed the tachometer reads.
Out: rpm 6000
